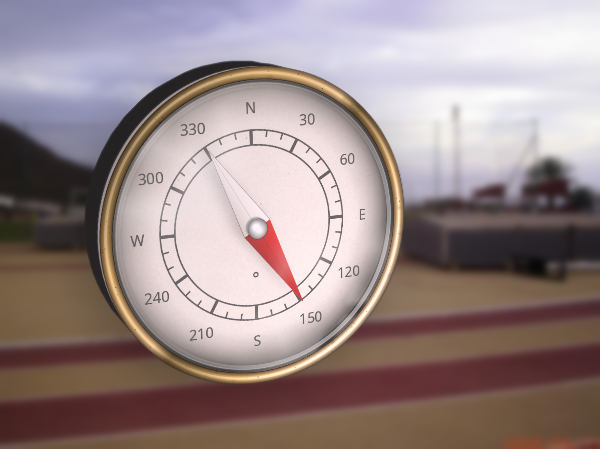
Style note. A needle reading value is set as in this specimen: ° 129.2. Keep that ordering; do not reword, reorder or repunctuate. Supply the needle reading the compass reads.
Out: ° 150
